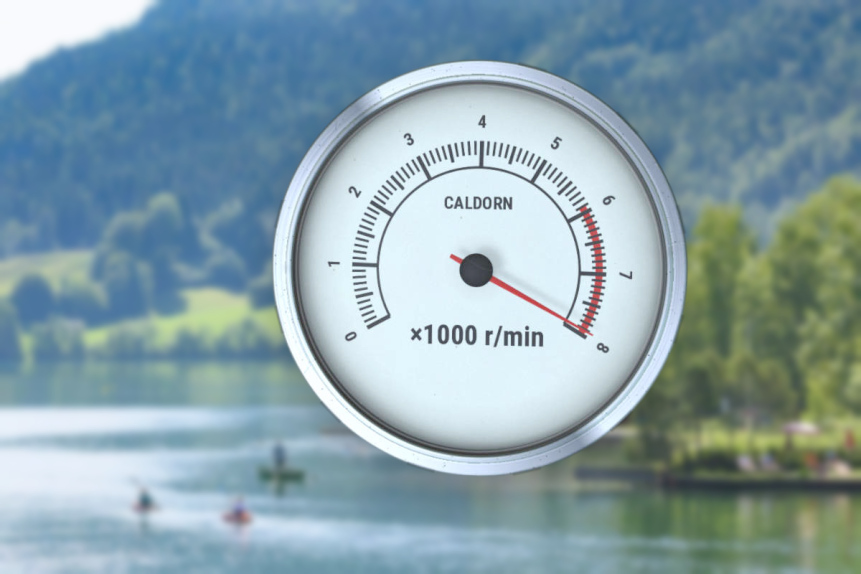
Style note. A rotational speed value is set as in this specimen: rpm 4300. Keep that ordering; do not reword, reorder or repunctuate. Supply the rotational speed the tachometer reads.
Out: rpm 7900
